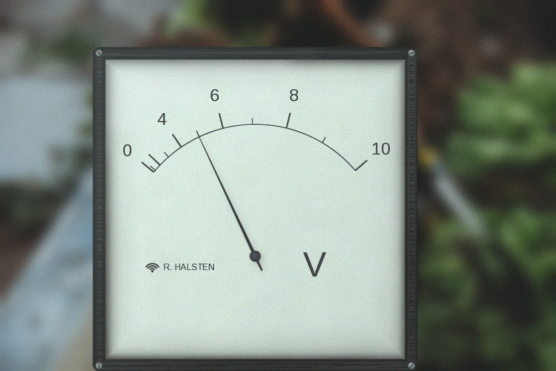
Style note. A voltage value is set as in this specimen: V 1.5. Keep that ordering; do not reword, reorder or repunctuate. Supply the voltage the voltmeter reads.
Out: V 5
